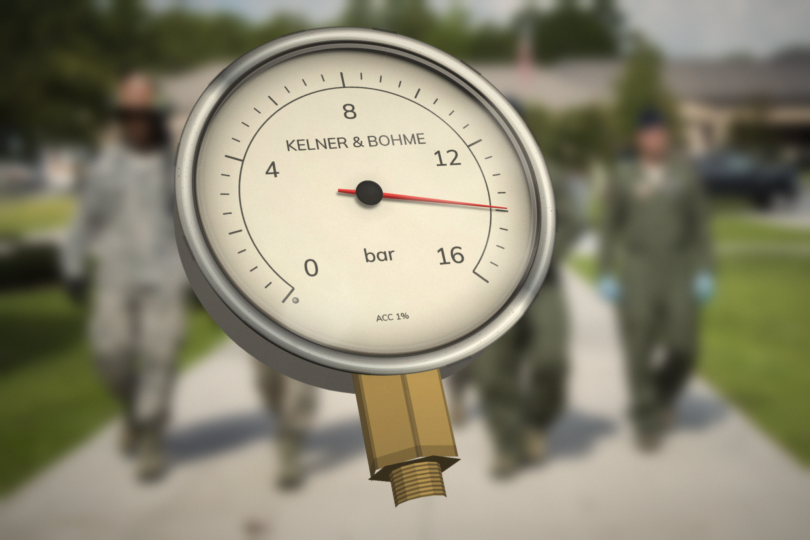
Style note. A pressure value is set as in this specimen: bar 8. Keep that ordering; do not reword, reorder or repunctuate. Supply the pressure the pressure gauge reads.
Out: bar 14
